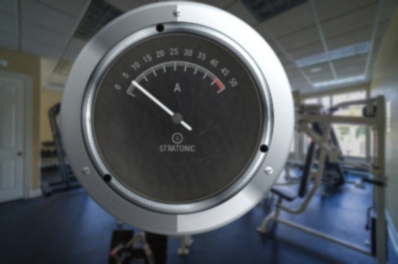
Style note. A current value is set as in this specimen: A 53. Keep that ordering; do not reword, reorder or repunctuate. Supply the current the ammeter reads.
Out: A 5
